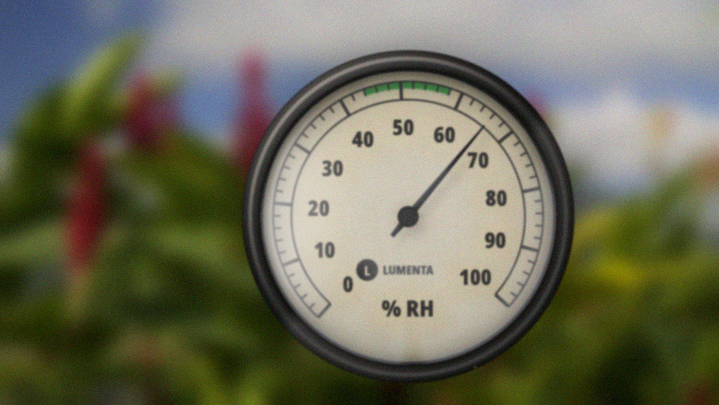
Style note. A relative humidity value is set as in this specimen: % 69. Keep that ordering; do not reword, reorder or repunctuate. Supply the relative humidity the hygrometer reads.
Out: % 66
